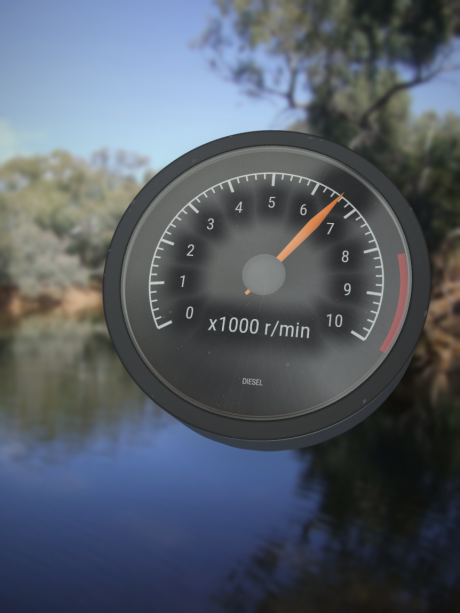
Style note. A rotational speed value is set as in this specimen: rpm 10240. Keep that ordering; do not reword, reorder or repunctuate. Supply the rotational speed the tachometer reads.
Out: rpm 6600
